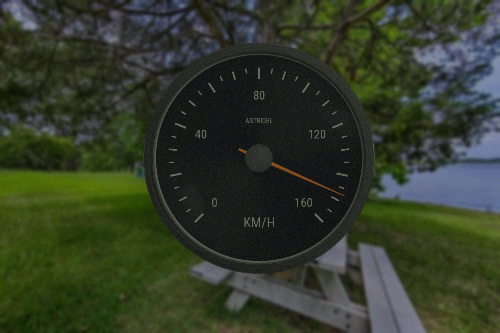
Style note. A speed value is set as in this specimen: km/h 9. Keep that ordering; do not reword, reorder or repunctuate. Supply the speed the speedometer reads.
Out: km/h 147.5
